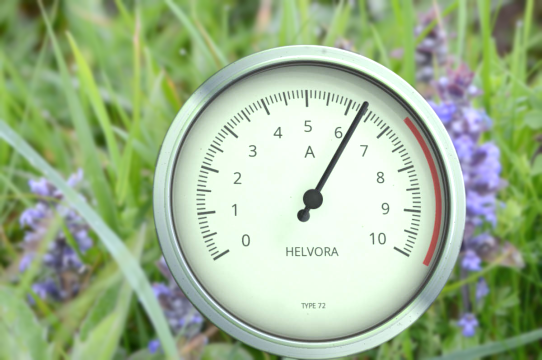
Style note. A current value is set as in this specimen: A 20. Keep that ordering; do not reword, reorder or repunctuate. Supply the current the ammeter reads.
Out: A 6.3
